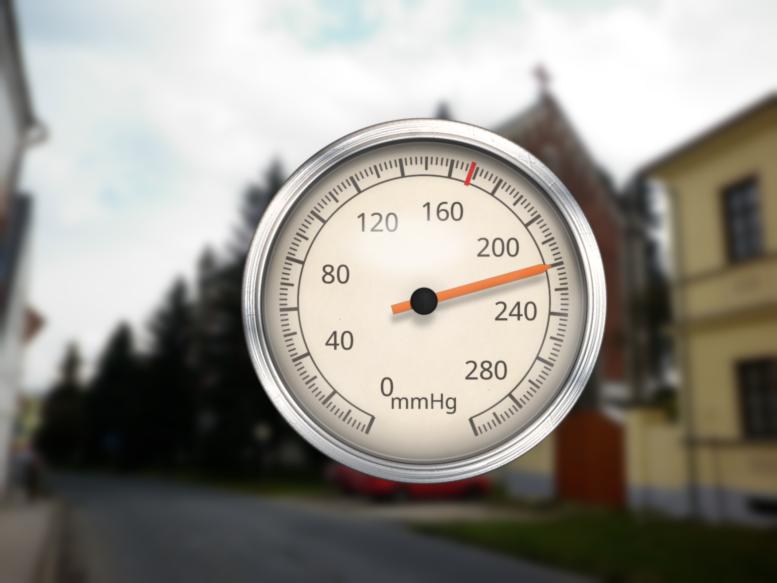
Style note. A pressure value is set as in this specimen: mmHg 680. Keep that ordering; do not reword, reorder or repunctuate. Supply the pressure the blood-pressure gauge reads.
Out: mmHg 220
